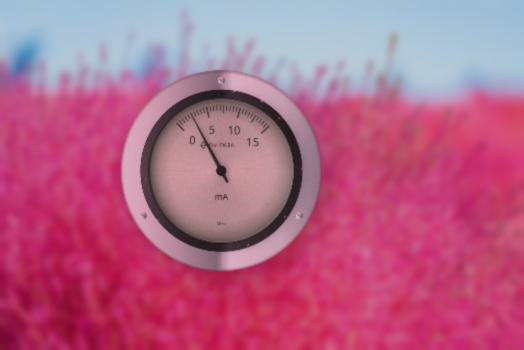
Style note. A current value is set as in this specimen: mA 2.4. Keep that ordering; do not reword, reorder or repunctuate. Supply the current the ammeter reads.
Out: mA 2.5
